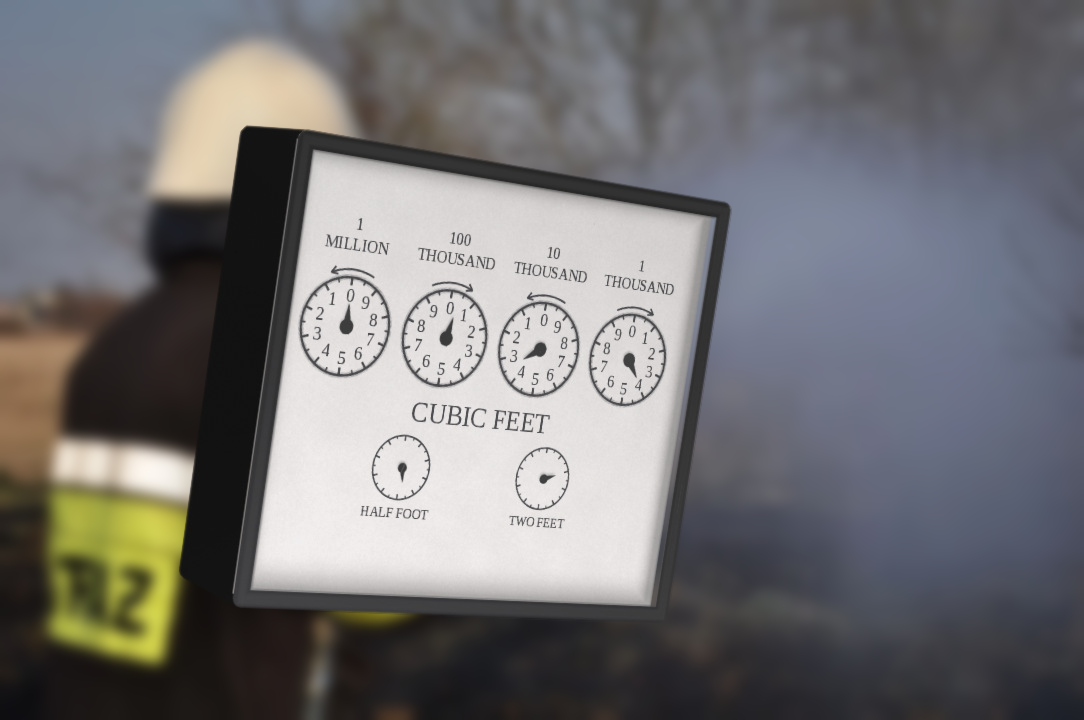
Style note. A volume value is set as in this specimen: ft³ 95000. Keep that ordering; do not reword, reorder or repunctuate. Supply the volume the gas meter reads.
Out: ft³ 3400
